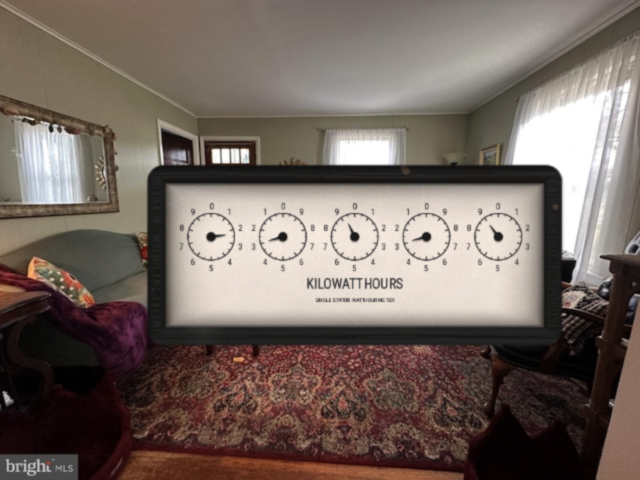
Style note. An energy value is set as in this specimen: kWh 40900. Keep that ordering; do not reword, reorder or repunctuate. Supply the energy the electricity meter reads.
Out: kWh 22929
